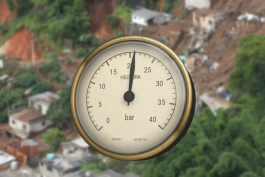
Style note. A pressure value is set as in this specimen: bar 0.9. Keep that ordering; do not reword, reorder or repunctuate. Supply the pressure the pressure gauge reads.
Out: bar 21
